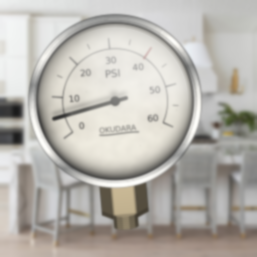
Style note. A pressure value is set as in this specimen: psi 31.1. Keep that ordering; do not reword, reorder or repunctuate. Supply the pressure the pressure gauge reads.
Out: psi 5
